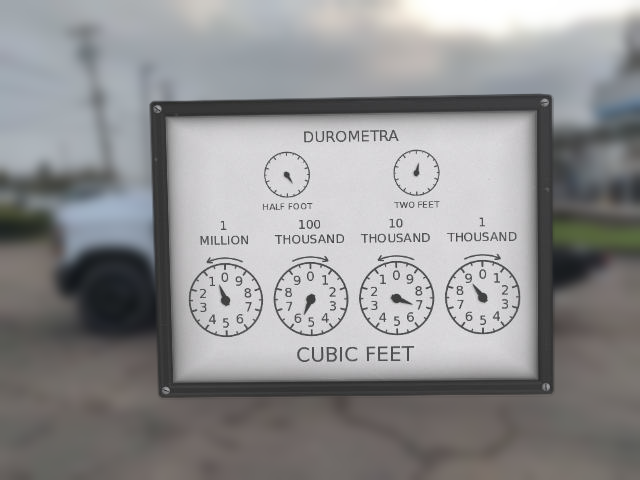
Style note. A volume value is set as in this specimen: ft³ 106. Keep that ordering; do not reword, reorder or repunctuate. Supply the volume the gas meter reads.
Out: ft³ 56900
